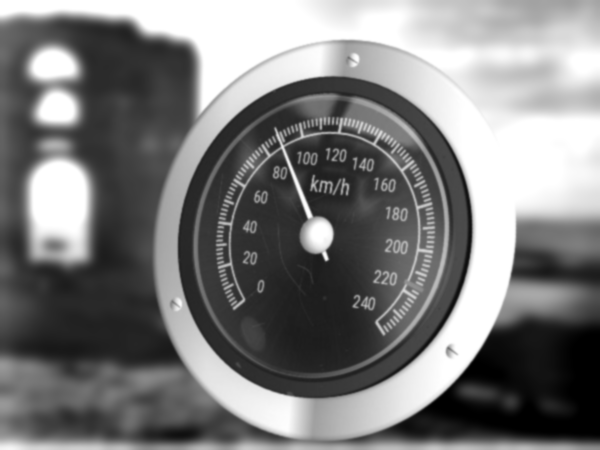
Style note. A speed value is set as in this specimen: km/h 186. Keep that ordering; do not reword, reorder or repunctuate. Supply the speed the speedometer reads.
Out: km/h 90
